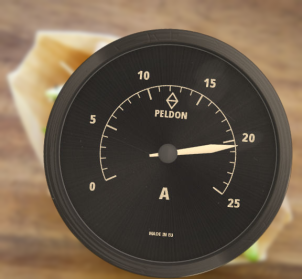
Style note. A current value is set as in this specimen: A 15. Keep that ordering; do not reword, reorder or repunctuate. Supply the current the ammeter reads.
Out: A 20.5
